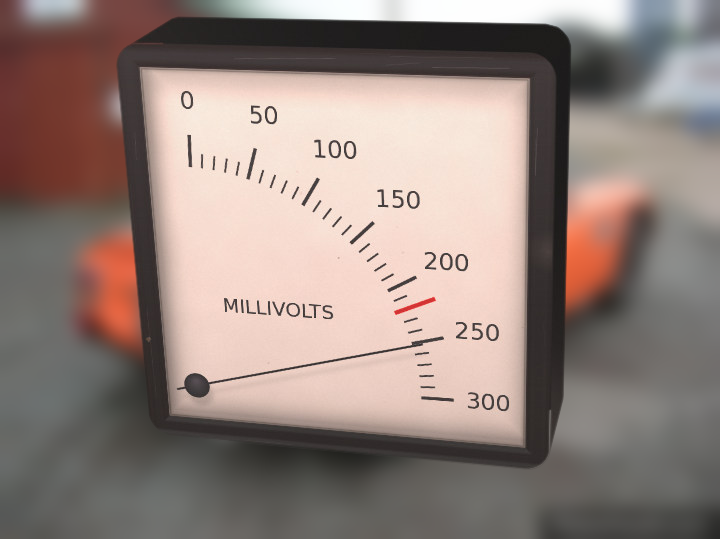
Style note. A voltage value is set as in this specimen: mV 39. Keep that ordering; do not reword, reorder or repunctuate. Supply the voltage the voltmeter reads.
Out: mV 250
